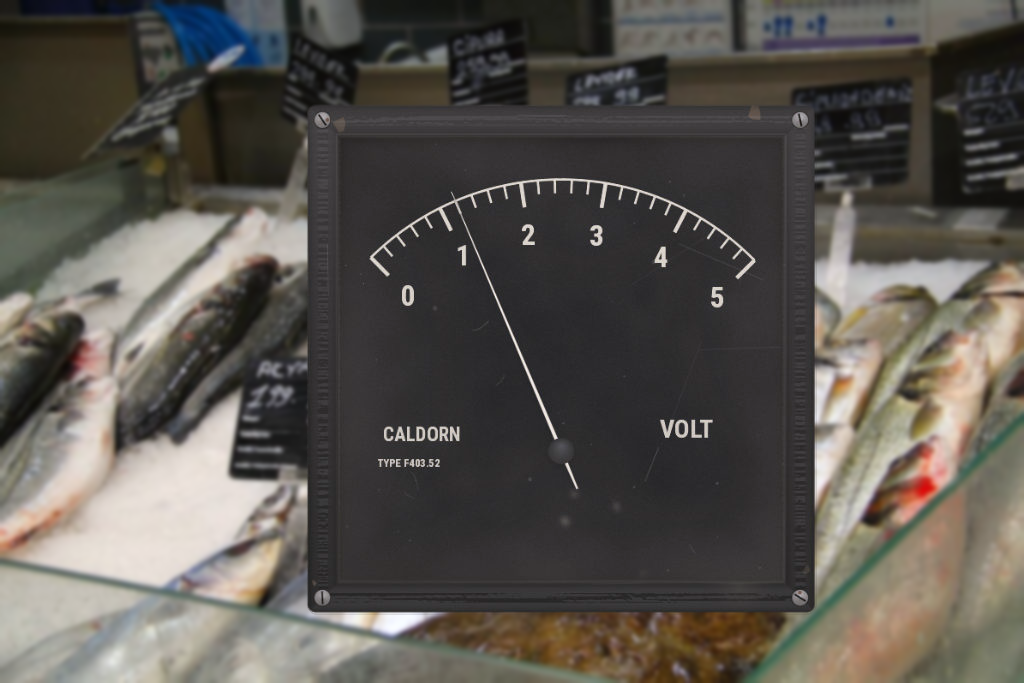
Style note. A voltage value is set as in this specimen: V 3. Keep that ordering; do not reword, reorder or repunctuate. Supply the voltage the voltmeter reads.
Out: V 1.2
